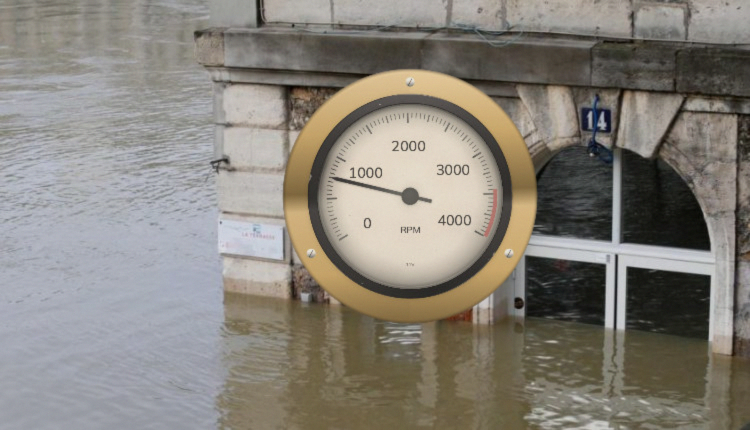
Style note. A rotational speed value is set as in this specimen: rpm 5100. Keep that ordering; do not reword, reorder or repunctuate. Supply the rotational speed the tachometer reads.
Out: rpm 750
